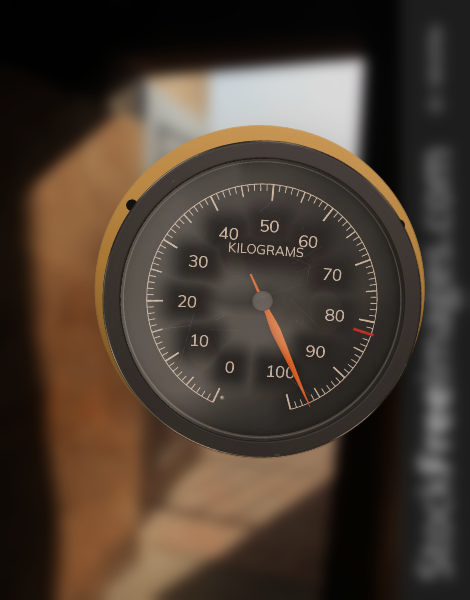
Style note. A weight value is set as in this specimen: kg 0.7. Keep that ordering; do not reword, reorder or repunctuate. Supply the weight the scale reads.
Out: kg 97
